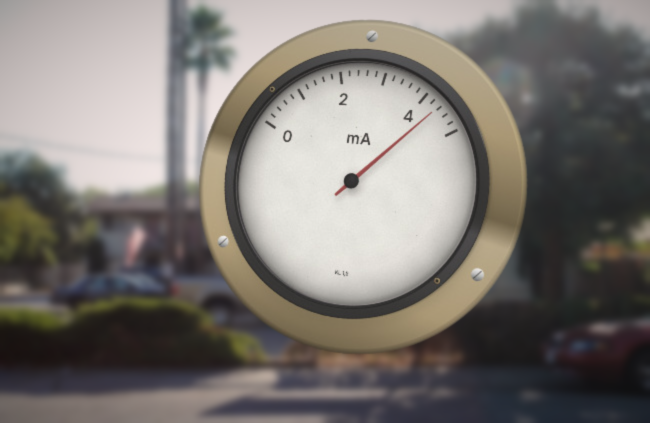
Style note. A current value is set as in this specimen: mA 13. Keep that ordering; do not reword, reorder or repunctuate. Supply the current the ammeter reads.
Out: mA 4.4
